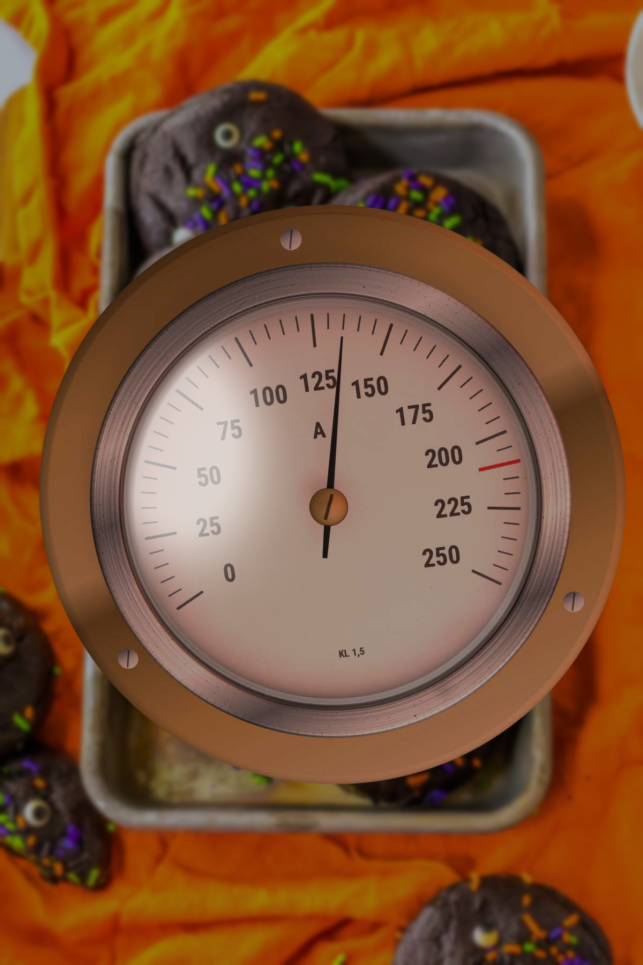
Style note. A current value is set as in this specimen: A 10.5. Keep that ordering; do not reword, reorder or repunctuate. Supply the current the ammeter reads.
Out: A 135
